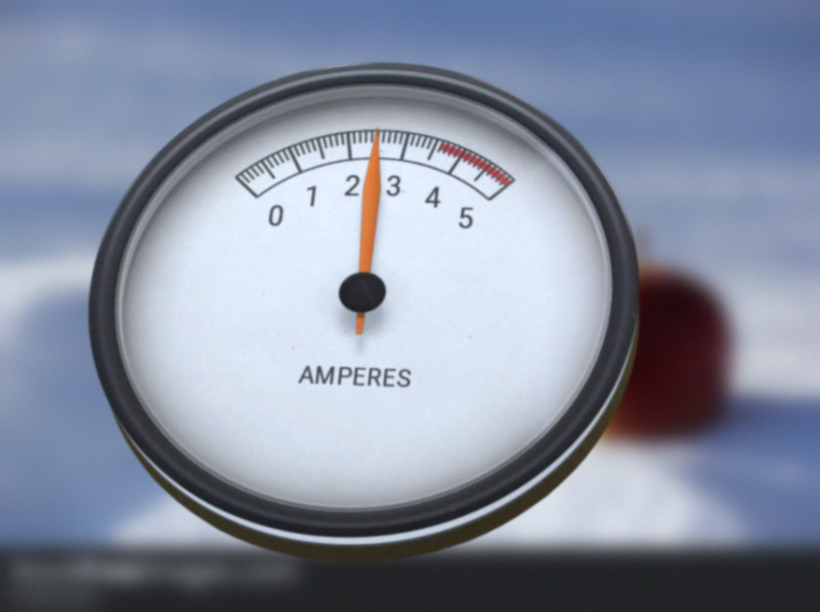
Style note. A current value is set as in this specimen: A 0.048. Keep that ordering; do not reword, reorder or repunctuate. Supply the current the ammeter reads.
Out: A 2.5
